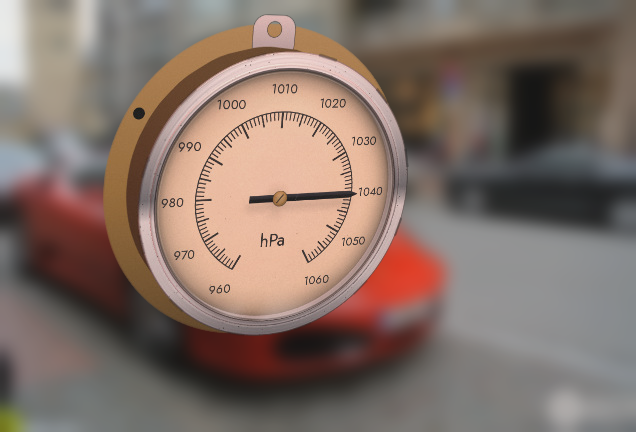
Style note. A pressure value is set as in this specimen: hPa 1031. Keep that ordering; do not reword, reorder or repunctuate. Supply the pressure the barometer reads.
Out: hPa 1040
